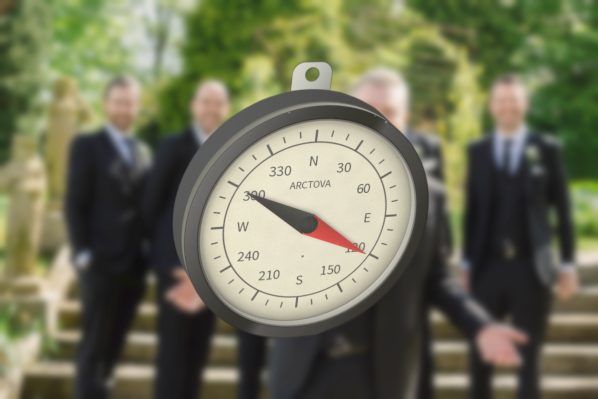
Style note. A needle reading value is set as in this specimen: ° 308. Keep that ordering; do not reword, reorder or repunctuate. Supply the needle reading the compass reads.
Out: ° 120
